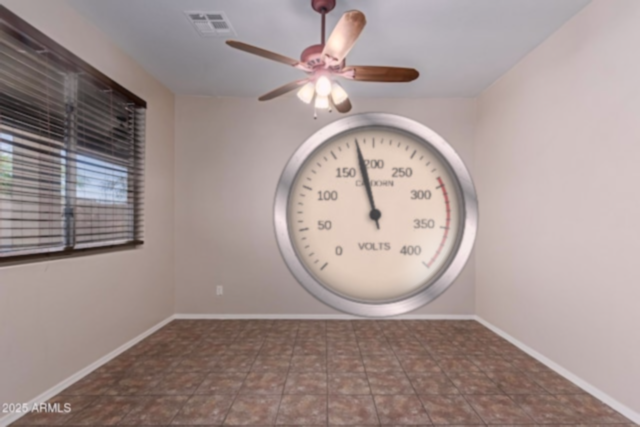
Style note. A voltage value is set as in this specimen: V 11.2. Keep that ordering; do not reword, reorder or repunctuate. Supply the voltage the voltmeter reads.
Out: V 180
